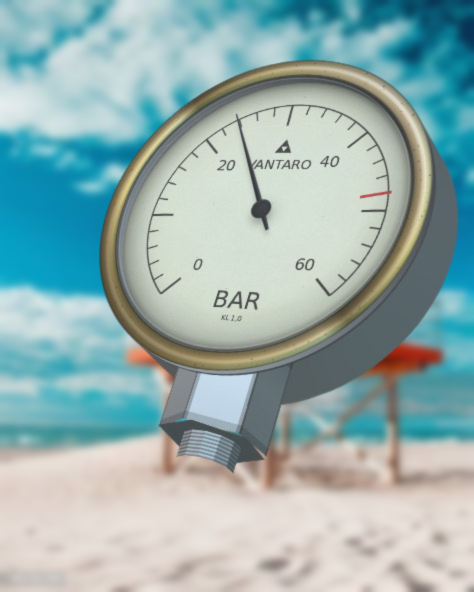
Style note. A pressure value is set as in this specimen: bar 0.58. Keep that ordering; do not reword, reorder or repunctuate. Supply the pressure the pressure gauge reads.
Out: bar 24
